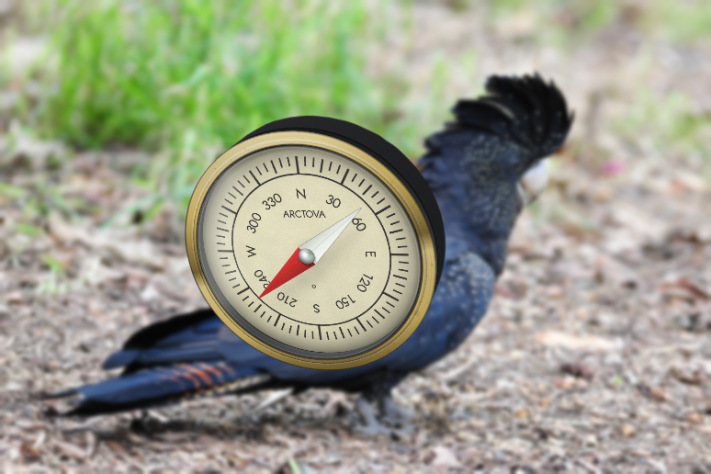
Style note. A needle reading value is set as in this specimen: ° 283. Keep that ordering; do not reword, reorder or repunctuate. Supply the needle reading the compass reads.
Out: ° 230
